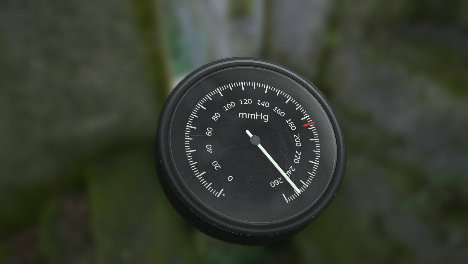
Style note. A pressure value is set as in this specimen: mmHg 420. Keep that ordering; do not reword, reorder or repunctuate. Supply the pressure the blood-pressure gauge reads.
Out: mmHg 250
